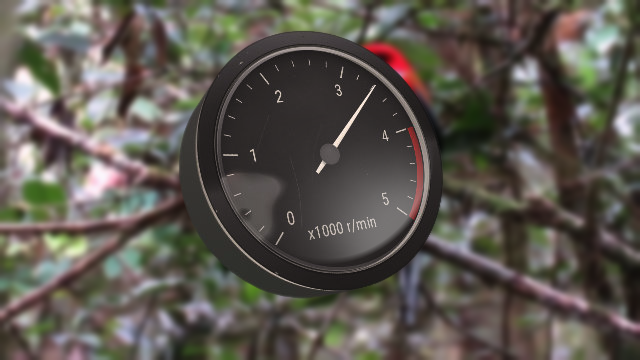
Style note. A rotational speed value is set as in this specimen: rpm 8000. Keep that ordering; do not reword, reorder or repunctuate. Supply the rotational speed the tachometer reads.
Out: rpm 3400
